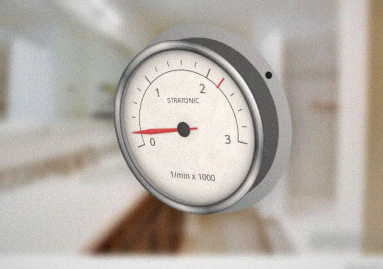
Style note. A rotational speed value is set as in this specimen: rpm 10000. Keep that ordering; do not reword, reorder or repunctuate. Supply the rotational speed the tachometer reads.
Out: rpm 200
